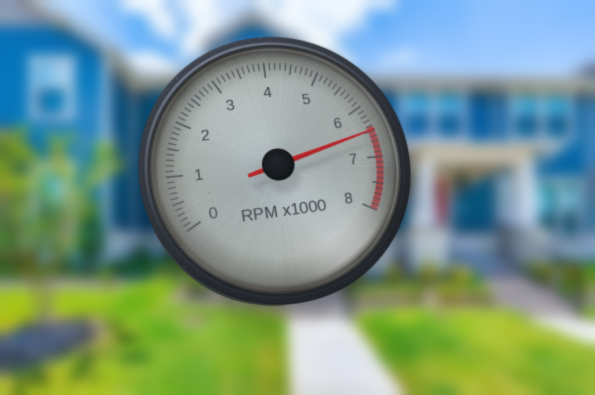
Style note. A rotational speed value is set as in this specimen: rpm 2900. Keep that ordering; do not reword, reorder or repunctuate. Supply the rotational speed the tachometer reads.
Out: rpm 6500
